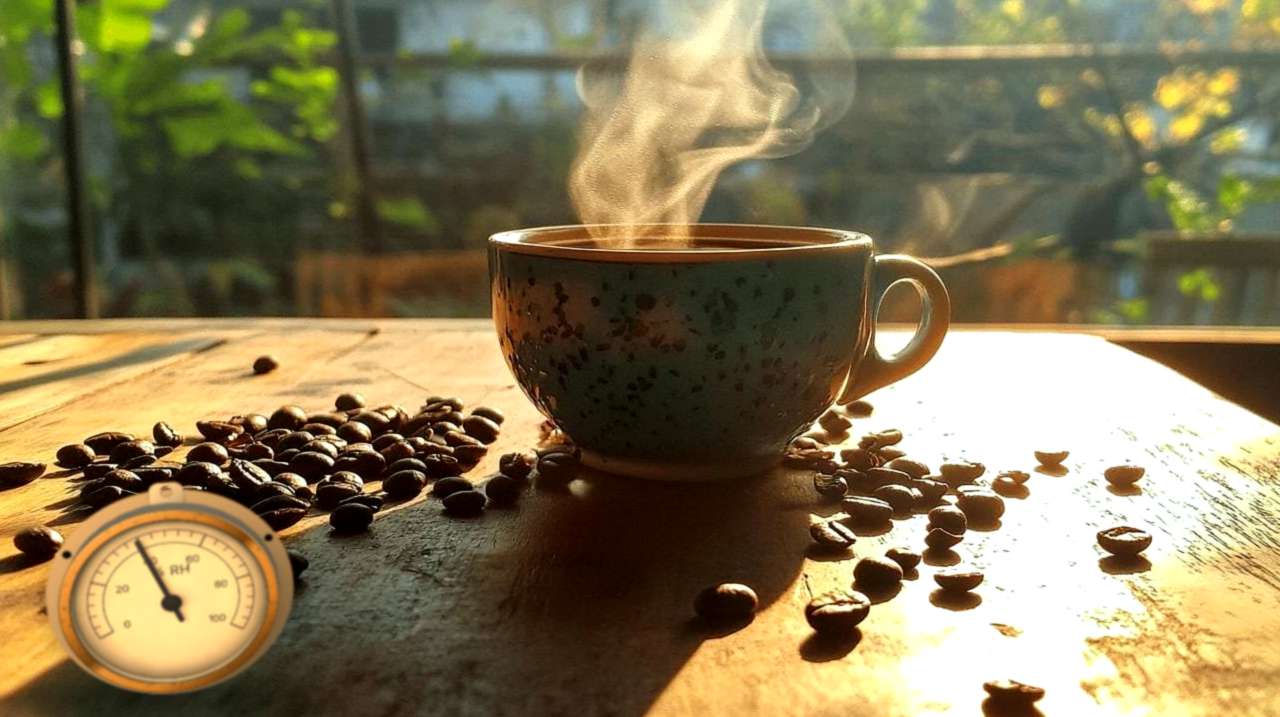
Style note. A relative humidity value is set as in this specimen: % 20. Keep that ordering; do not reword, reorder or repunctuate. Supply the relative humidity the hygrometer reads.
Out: % 40
